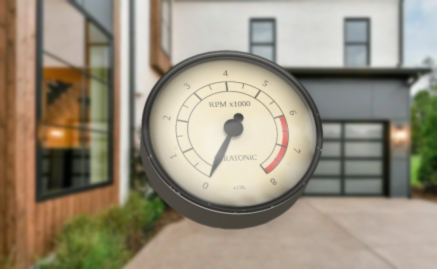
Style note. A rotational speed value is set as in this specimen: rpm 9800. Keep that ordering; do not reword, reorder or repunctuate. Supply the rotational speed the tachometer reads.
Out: rpm 0
